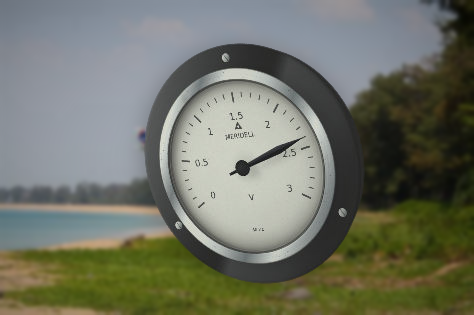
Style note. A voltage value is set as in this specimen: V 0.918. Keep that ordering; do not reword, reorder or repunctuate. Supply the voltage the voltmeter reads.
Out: V 2.4
